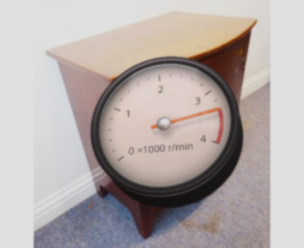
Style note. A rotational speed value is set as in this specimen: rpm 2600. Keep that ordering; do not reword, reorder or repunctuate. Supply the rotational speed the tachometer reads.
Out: rpm 3400
